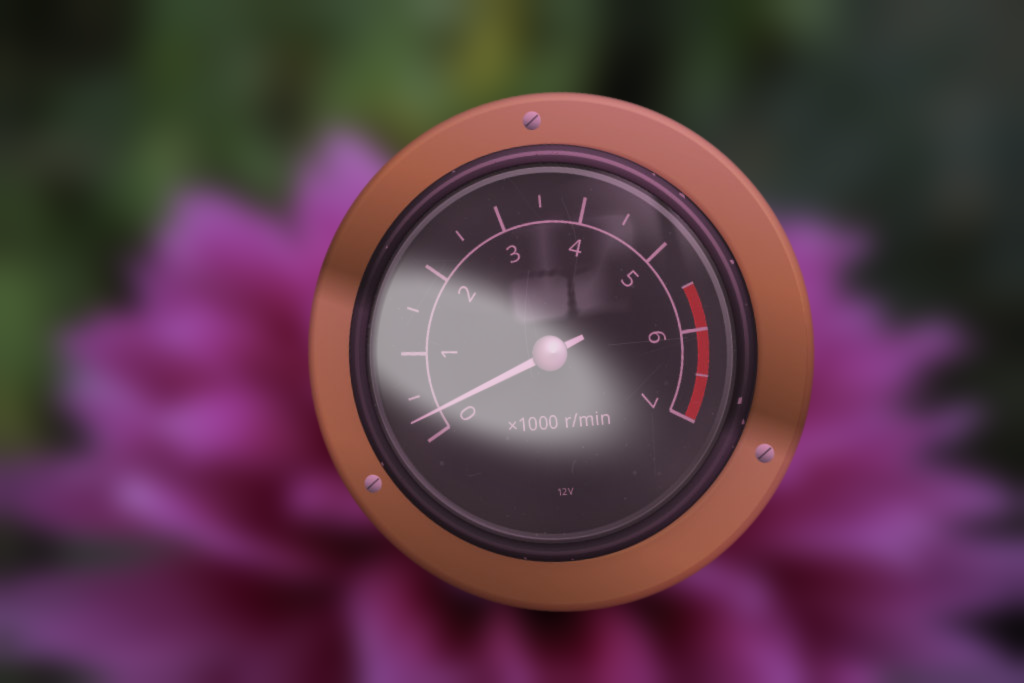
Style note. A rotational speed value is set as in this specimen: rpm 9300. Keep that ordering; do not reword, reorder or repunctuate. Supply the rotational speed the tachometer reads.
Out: rpm 250
